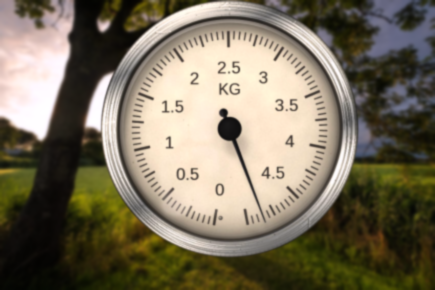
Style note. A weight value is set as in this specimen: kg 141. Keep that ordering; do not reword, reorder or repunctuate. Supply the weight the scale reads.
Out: kg 4.85
